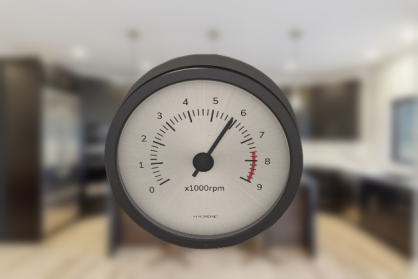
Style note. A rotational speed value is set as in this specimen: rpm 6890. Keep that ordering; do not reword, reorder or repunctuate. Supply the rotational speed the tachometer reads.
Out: rpm 5800
